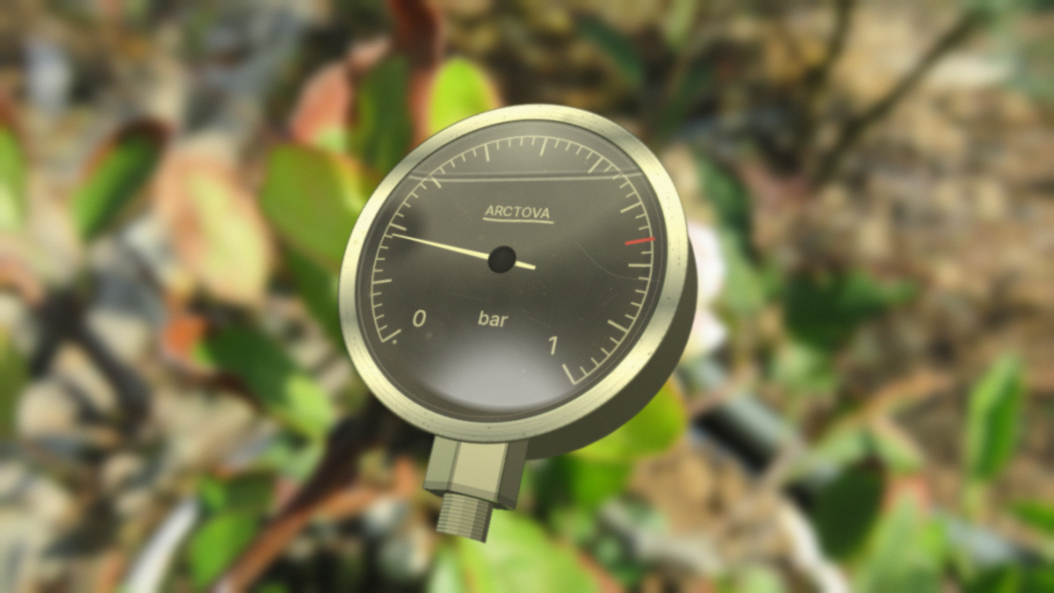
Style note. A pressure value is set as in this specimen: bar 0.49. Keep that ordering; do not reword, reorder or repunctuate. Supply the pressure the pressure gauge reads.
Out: bar 0.18
